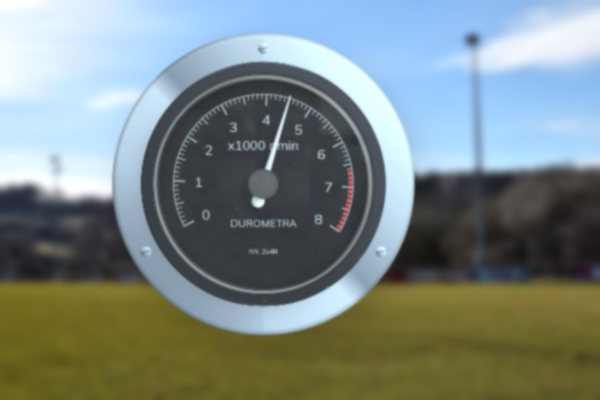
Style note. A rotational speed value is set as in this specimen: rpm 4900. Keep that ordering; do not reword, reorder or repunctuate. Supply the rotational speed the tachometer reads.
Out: rpm 4500
